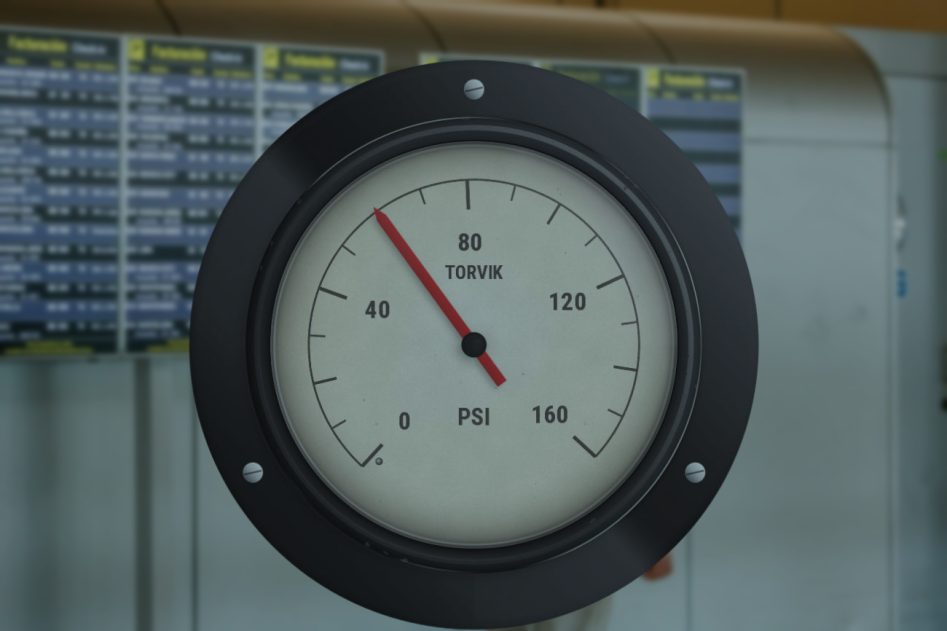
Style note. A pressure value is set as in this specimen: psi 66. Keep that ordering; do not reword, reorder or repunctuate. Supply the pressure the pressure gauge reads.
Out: psi 60
